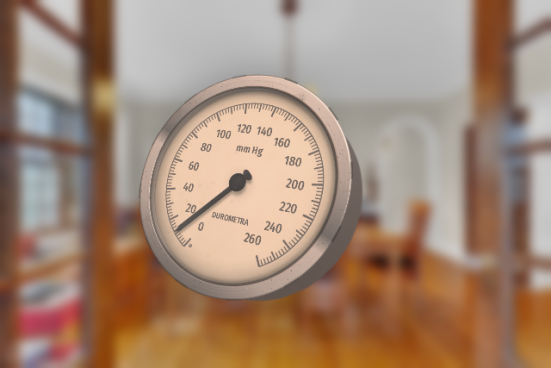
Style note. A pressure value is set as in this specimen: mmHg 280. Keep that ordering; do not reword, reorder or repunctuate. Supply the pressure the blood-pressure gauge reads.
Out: mmHg 10
